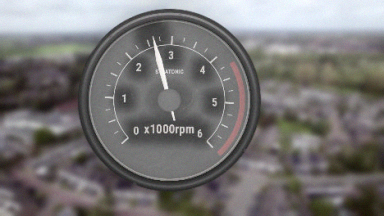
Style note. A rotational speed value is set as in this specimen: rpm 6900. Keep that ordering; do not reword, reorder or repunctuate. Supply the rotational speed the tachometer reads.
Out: rpm 2625
